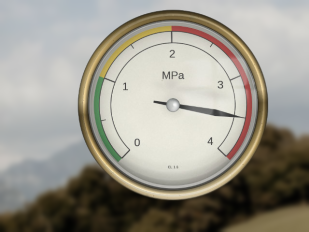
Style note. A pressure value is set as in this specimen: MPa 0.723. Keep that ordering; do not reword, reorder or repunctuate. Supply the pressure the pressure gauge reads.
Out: MPa 3.5
